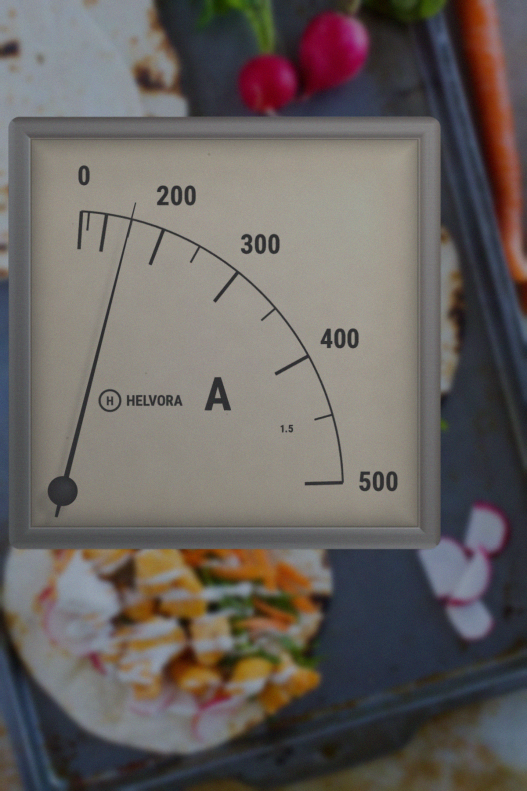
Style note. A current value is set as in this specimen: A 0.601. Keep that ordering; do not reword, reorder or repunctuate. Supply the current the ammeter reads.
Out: A 150
